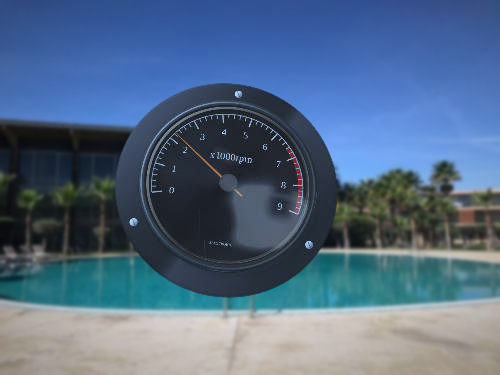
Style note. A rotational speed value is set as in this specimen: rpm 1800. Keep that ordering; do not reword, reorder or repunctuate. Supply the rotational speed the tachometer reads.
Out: rpm 2200
